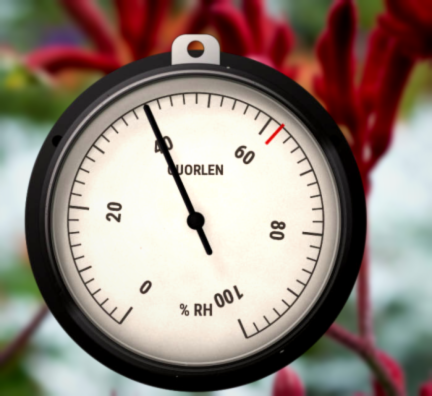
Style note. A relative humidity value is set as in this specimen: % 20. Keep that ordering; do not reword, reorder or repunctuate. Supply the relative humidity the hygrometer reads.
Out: % 40
